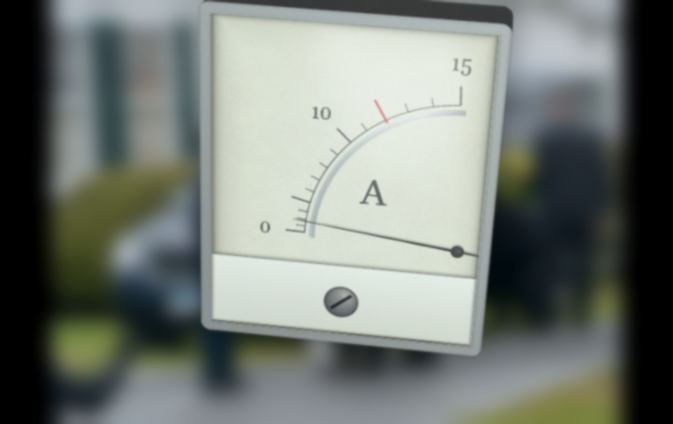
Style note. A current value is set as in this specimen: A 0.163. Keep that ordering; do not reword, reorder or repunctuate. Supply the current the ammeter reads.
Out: A 3
